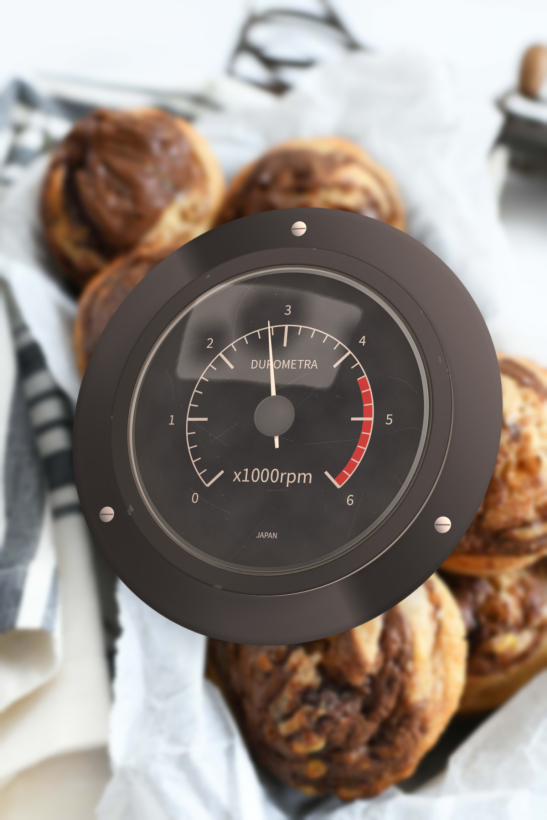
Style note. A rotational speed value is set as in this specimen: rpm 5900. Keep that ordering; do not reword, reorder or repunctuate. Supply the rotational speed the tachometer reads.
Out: rpm 2800
